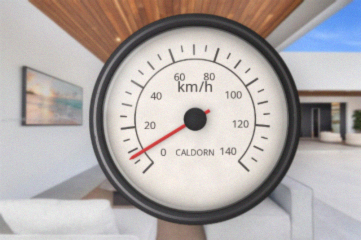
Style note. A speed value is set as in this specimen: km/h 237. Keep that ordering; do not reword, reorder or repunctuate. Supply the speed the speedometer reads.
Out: km/h 7.5
